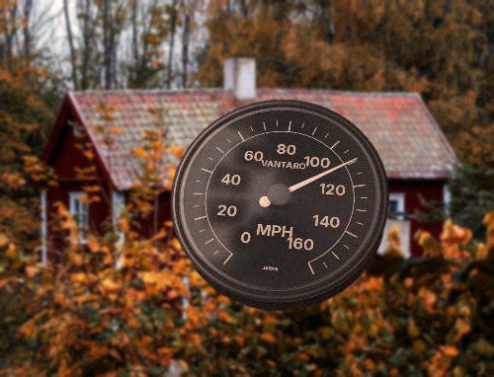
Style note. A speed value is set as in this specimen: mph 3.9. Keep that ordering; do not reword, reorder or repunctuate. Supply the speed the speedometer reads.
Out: mph 110
